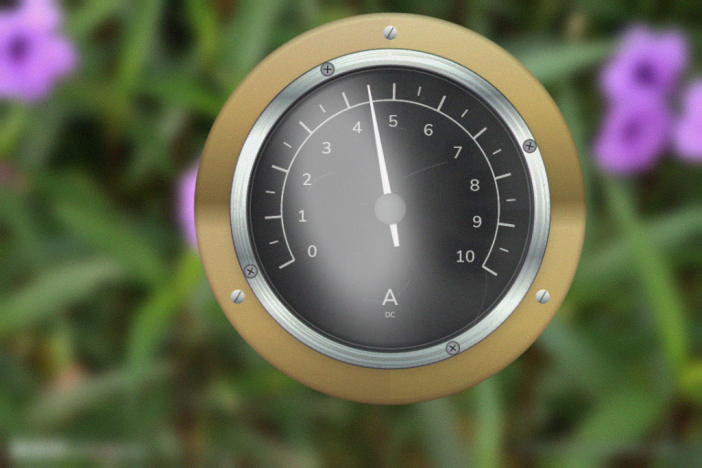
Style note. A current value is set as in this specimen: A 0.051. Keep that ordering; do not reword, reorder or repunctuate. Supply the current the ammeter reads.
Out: A 4.5
